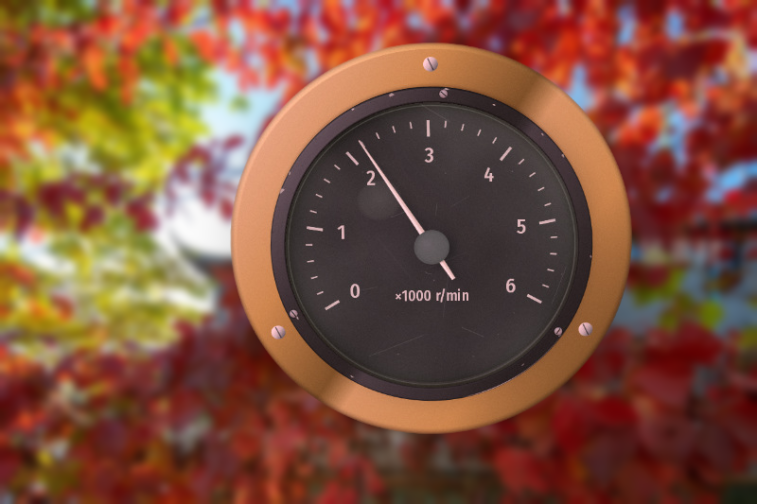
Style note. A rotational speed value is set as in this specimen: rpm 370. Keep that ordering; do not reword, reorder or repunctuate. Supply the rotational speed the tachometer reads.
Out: rpm 2200
